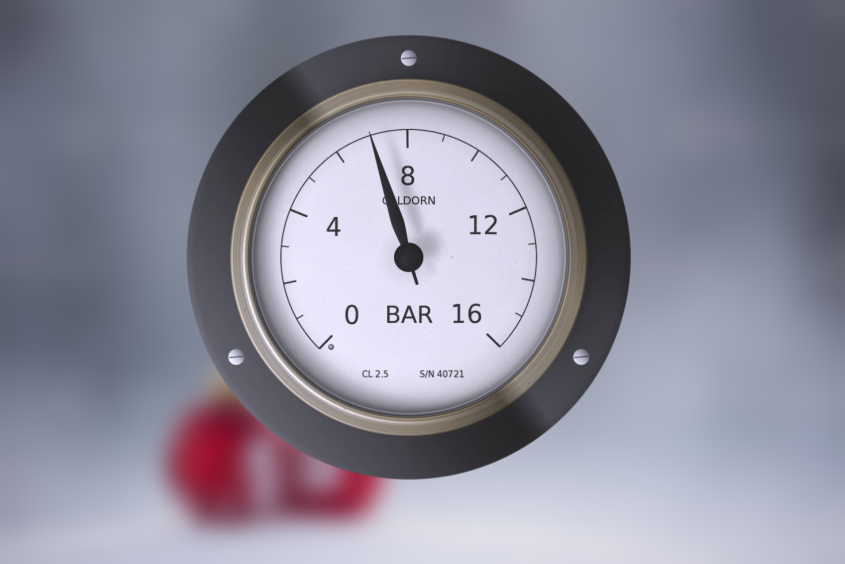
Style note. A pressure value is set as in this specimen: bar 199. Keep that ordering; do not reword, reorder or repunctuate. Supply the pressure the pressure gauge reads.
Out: bar 7
